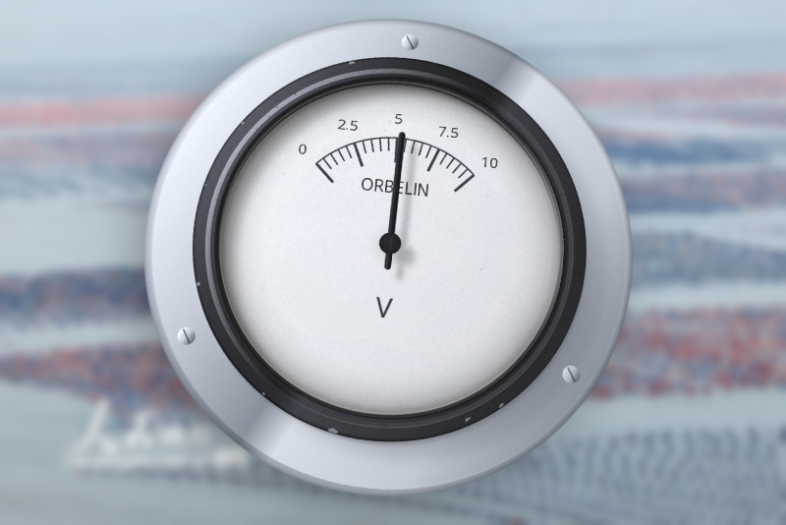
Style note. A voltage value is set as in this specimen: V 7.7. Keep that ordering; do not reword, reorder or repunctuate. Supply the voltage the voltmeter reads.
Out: V 5.25
